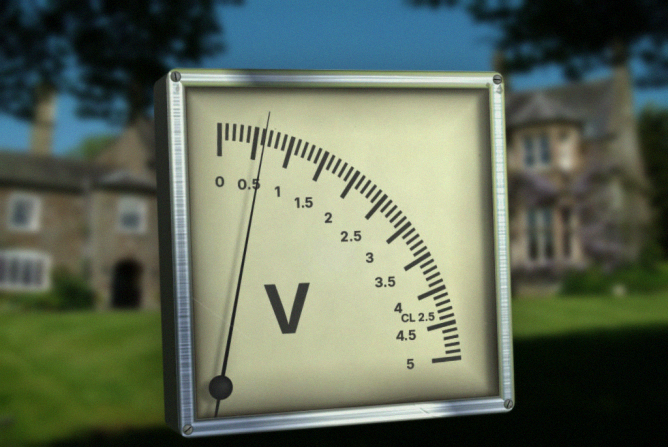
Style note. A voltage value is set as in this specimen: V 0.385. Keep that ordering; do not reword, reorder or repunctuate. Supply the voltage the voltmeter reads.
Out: V 0.6
